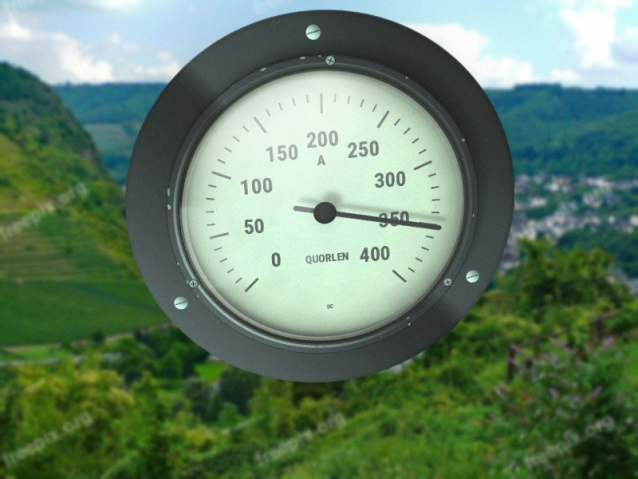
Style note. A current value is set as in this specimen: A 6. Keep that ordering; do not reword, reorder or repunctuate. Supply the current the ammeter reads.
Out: A 350
